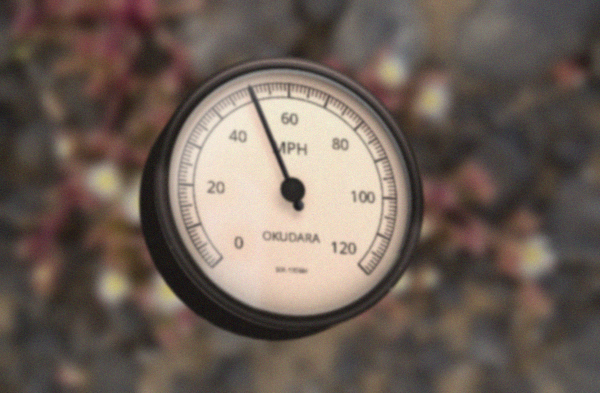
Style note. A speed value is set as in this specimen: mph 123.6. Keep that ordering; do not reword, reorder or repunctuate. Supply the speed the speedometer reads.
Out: mph 50
